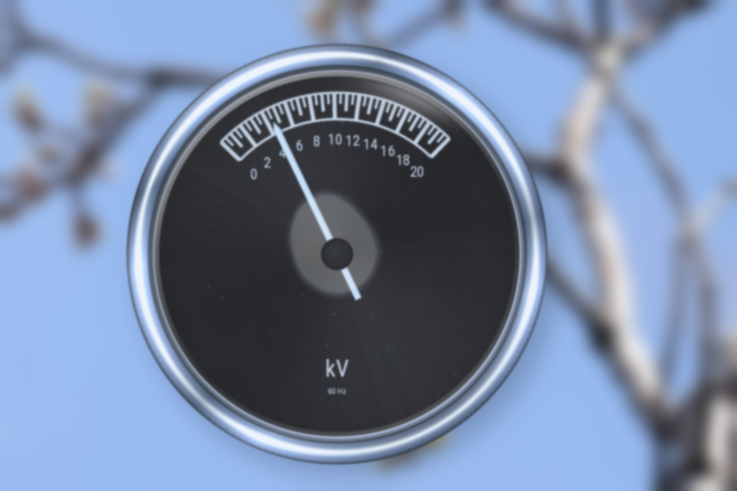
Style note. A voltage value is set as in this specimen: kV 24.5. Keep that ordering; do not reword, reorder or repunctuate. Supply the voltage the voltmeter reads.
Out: kV 4.5
